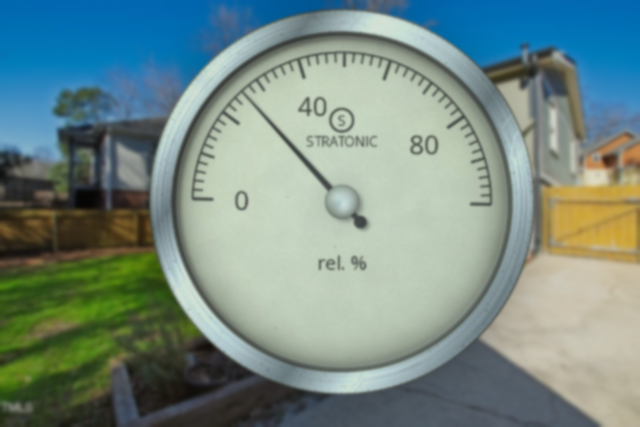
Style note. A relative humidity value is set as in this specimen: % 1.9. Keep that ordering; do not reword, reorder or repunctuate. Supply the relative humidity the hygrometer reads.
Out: % 26
